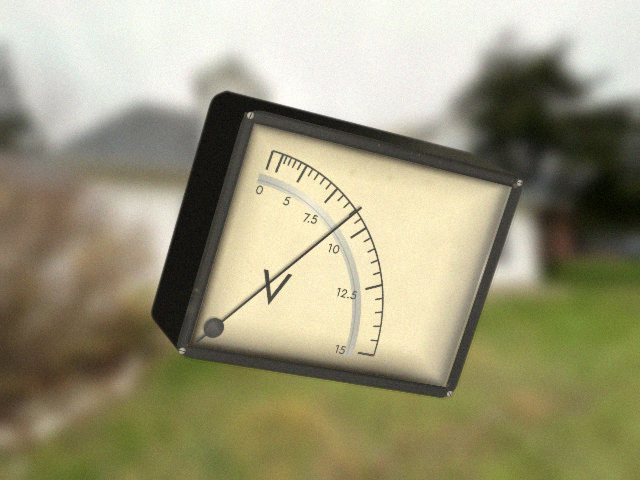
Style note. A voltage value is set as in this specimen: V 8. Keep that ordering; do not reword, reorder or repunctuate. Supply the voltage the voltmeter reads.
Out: V 9
